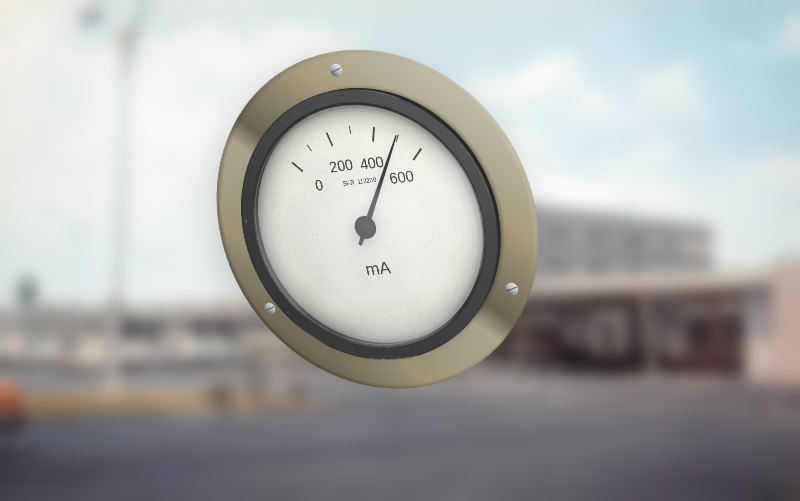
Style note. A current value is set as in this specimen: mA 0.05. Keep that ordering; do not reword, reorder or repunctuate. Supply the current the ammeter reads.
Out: mA 500
